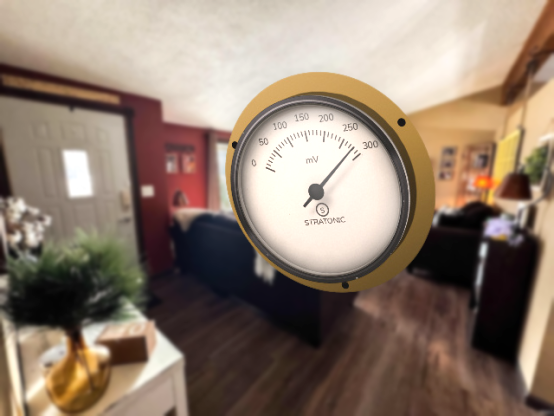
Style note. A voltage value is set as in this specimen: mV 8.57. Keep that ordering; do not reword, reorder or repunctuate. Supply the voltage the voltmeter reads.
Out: mV 280
